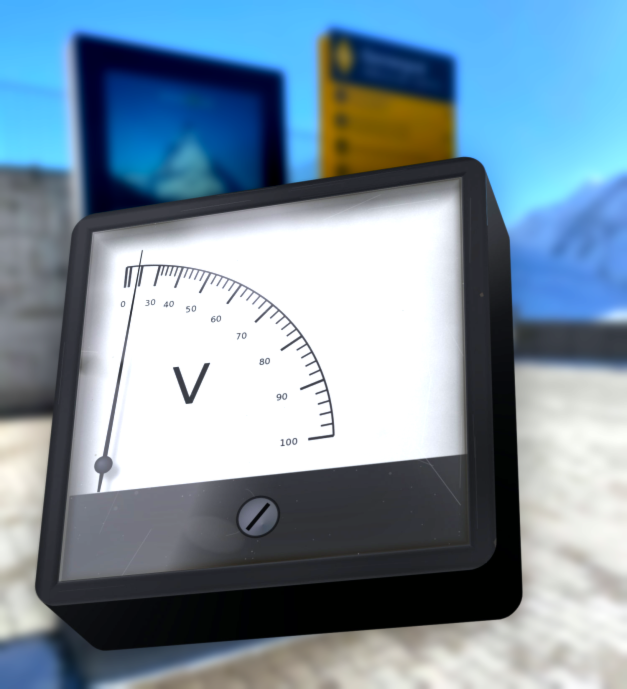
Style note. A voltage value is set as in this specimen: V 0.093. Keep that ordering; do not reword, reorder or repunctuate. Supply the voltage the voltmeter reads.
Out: V 20
